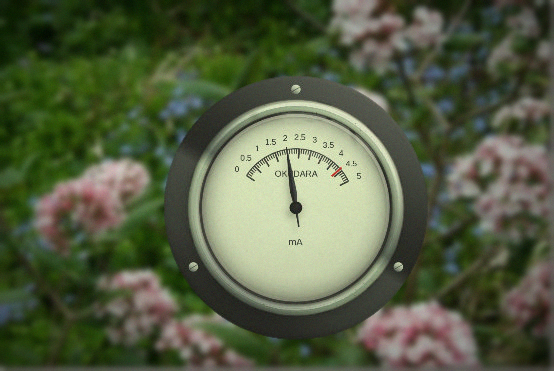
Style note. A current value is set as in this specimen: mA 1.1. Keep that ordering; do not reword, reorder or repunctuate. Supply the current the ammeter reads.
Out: mA 2
